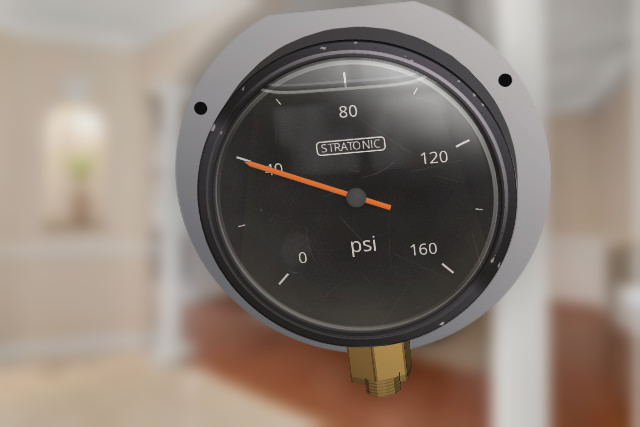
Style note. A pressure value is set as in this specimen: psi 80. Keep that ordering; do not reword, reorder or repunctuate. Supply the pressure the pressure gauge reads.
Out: psi 40
